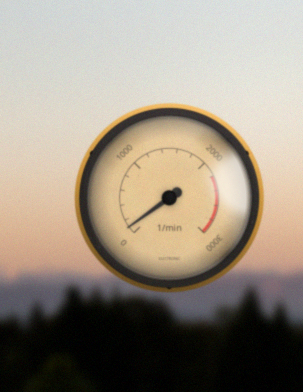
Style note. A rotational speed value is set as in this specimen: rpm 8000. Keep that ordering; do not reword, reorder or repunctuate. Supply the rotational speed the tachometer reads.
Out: rpm 100
